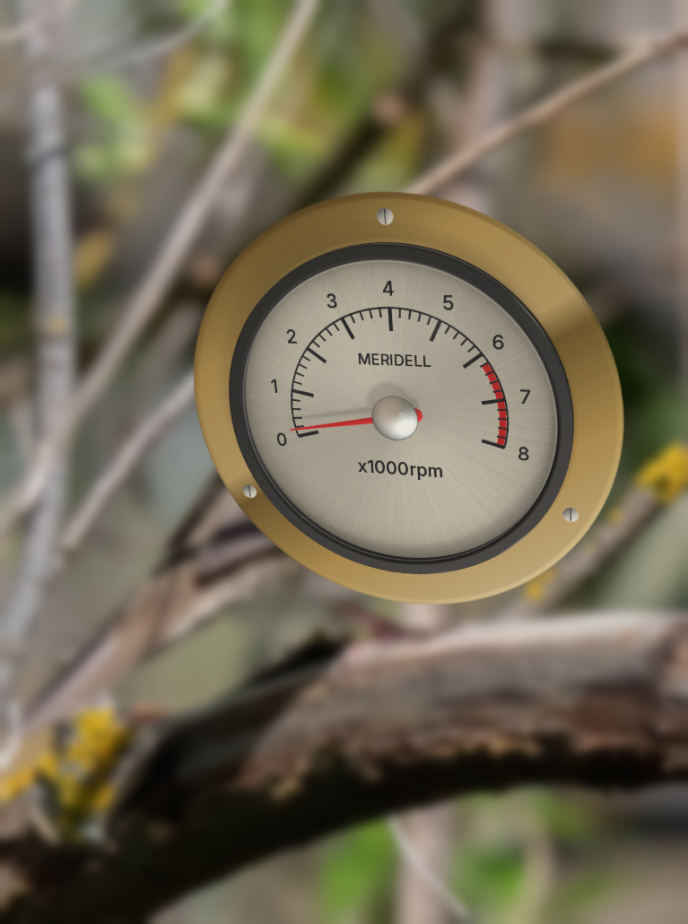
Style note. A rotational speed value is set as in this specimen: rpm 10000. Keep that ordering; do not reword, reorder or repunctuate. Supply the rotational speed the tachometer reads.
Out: rpm 200
